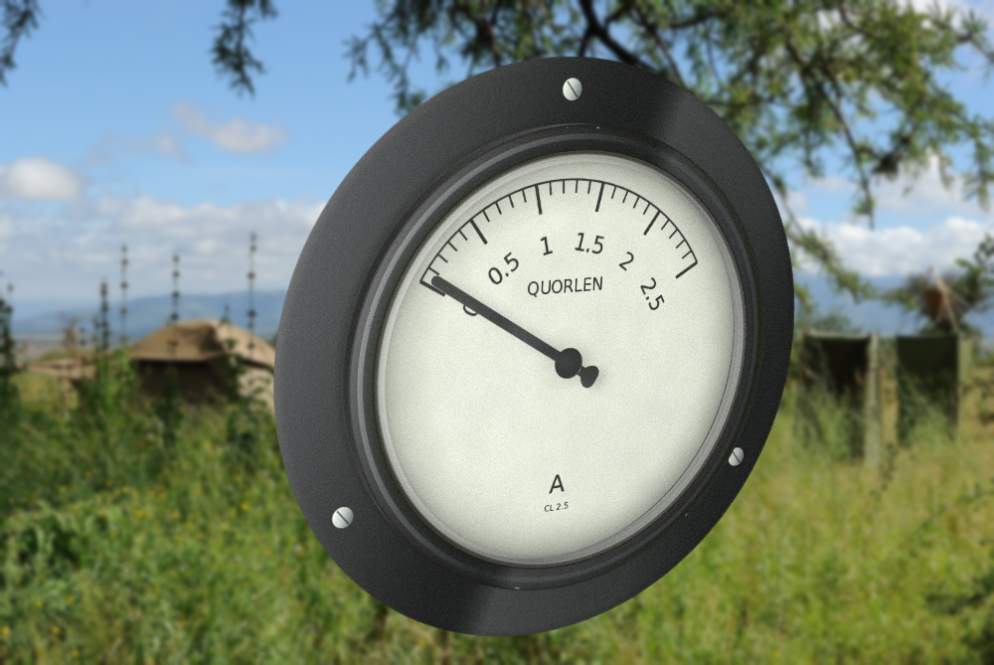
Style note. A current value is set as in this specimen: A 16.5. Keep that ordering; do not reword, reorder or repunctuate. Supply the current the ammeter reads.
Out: A 0.05
